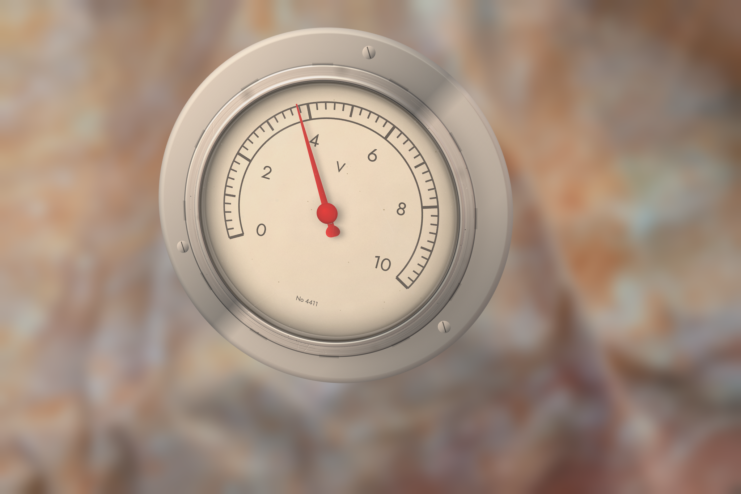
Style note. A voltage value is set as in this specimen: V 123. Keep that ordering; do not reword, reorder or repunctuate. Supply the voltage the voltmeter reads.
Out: V 3.8
